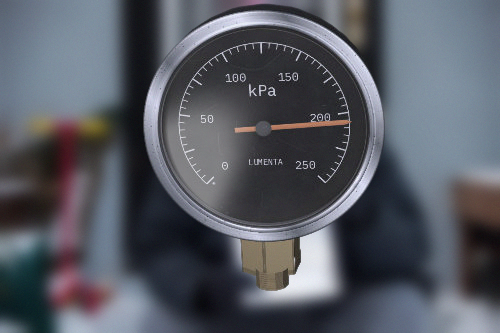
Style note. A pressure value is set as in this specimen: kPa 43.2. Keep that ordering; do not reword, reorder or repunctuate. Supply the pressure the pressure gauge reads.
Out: kPa 205
